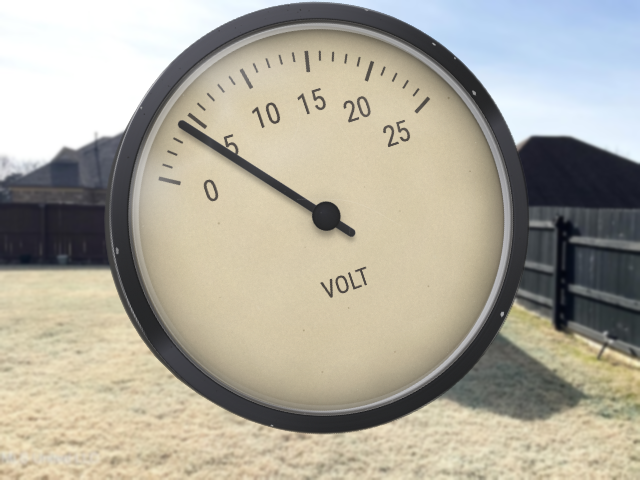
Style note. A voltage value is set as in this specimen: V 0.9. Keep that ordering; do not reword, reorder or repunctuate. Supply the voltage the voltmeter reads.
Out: V 4
